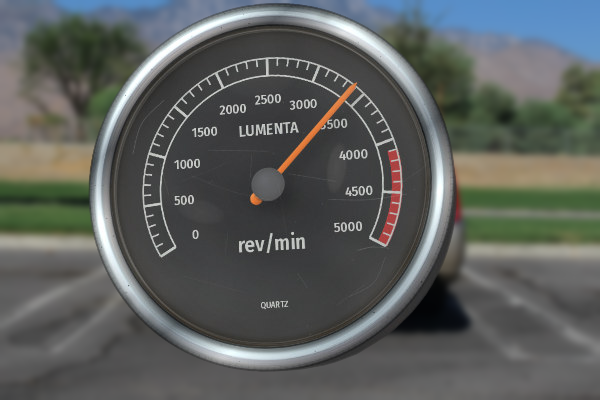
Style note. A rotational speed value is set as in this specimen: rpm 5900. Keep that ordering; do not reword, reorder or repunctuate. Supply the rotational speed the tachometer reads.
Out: rpm 3400
